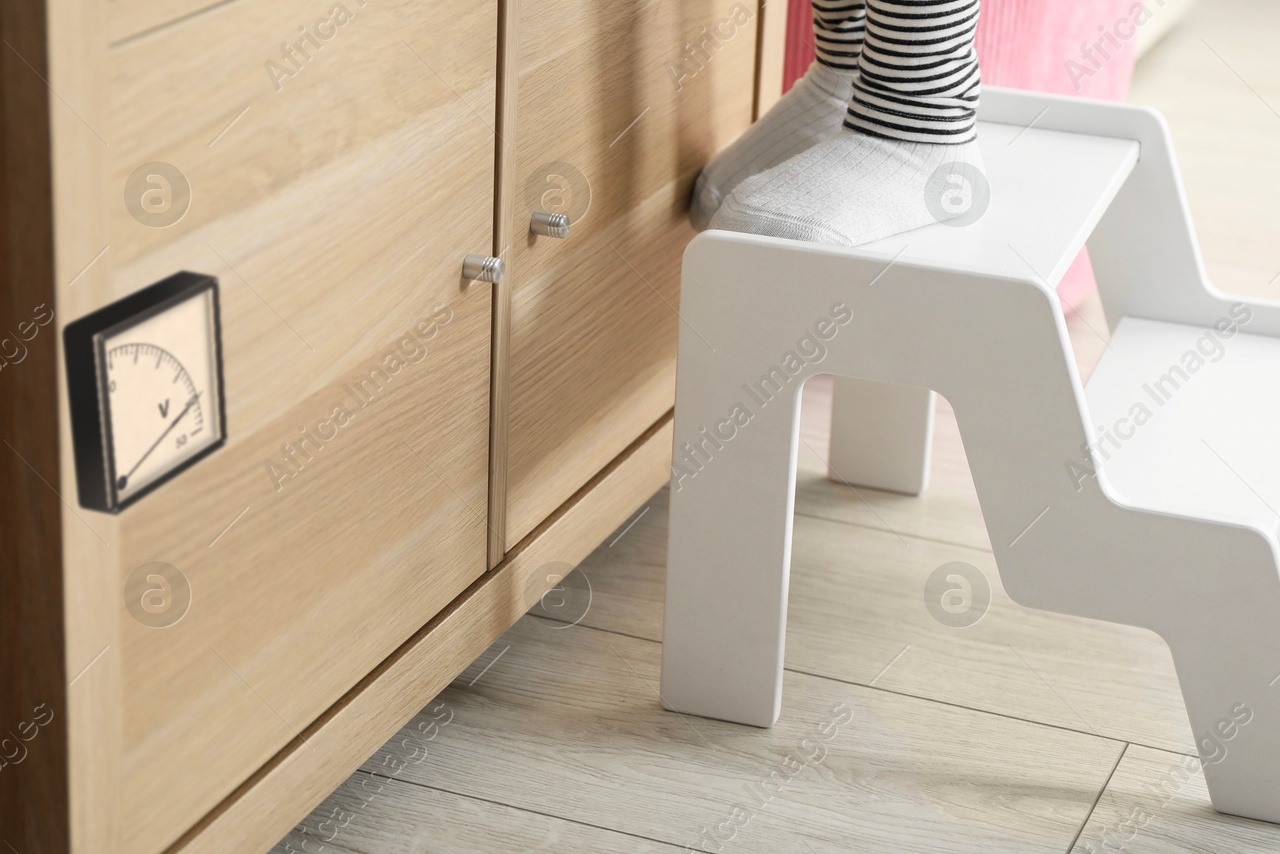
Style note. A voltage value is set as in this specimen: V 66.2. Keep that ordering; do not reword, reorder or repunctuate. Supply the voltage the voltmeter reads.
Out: V 40
